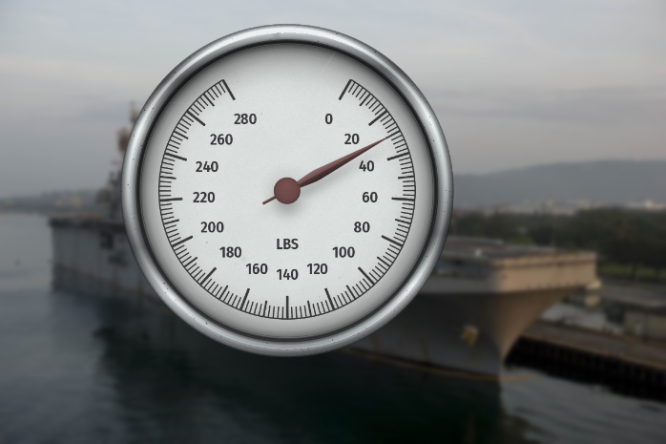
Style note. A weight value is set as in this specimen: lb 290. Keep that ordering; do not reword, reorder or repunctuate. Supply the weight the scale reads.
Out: lb 30
